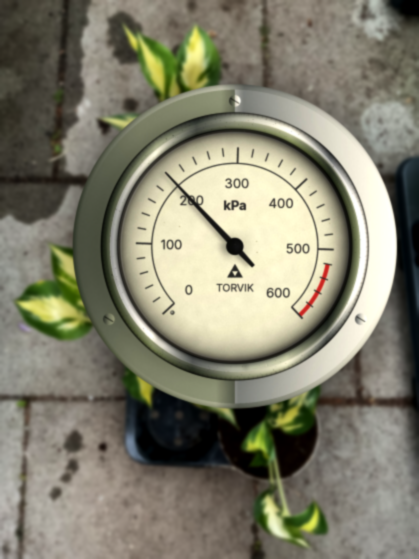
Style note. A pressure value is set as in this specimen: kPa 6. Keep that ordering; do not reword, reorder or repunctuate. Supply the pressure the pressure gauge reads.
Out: kPa 200
